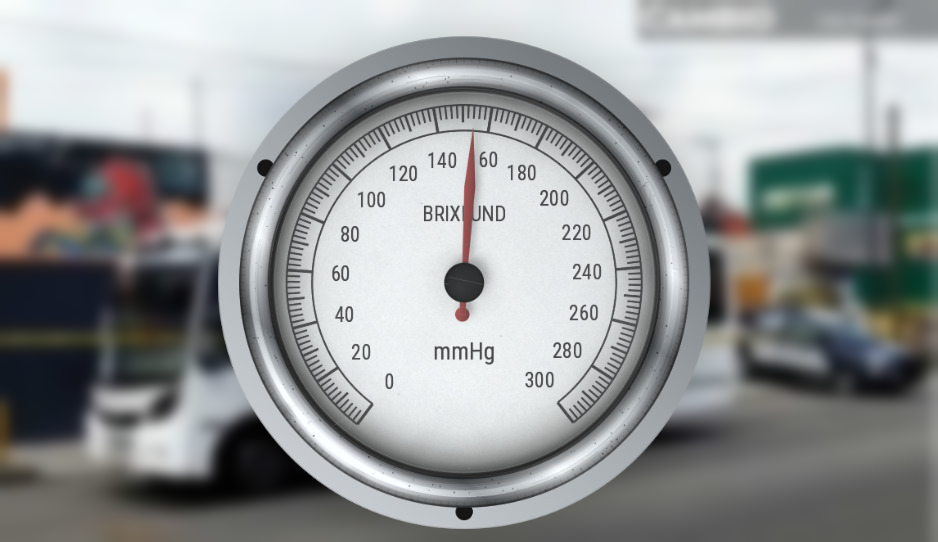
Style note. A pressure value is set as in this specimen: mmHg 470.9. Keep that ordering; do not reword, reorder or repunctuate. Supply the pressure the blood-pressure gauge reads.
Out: mmHg 154
